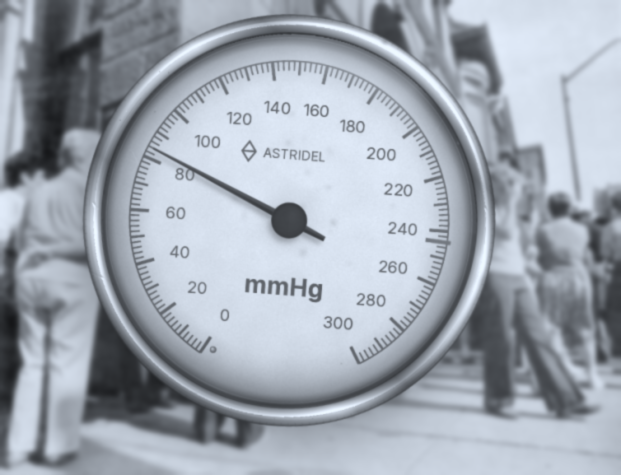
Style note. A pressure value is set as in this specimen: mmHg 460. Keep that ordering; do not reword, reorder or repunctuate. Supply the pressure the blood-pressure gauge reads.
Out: mmHg 84
